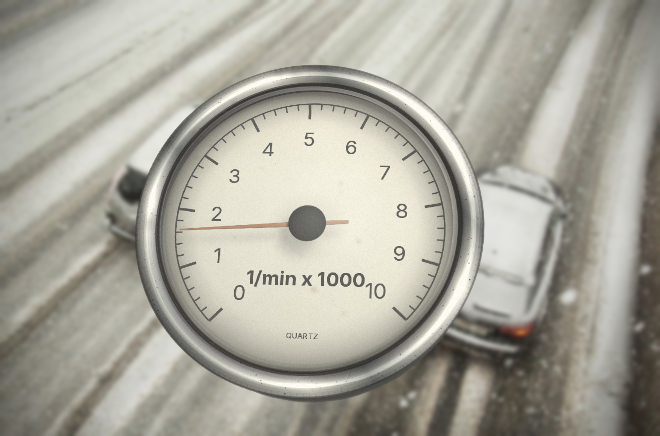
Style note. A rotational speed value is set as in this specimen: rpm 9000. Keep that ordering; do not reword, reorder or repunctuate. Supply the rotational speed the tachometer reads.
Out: rpm 1600
